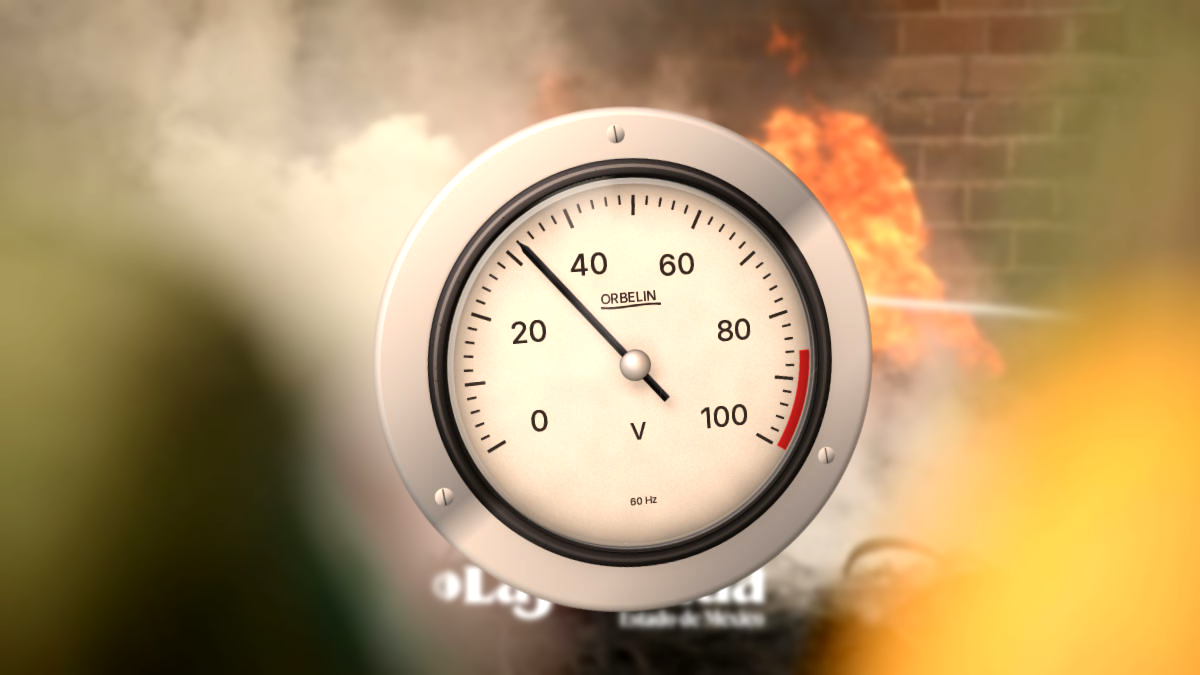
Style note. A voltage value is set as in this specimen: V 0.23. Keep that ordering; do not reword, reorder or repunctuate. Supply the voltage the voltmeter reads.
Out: V 32
